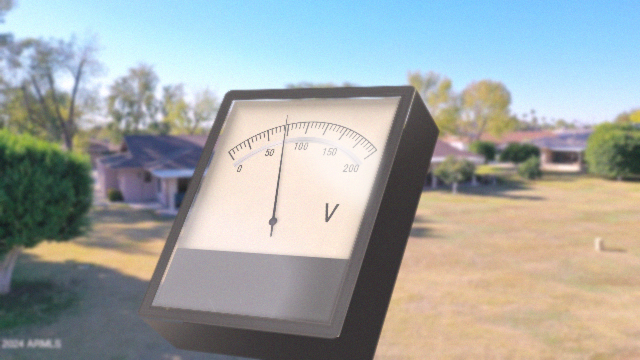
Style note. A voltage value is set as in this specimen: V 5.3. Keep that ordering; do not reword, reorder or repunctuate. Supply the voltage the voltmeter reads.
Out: V 75
